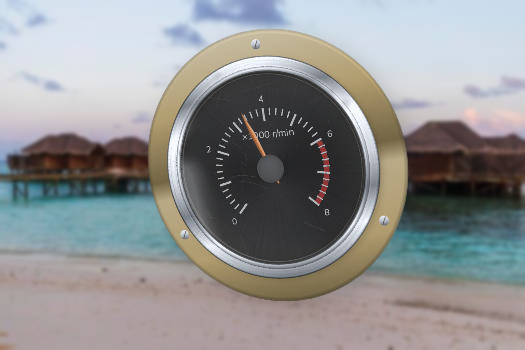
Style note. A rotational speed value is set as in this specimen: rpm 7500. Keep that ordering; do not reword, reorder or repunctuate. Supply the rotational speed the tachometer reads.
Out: rpm 3400
